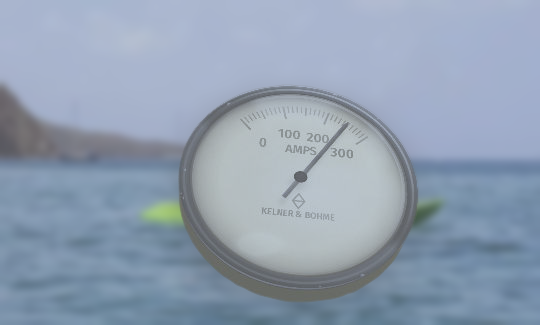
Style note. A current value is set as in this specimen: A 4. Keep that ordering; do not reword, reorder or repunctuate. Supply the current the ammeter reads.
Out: A 250
